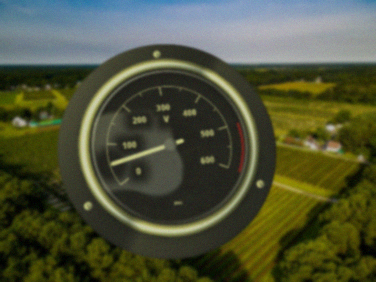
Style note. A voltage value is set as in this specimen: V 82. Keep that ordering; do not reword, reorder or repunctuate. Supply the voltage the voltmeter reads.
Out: V 50
